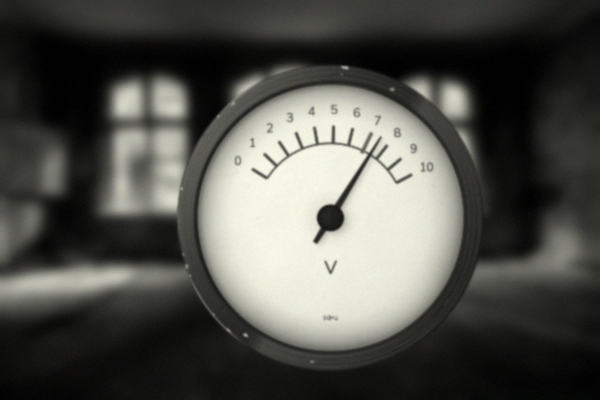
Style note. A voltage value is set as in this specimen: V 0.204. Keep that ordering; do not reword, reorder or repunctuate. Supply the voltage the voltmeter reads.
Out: V 7.5
